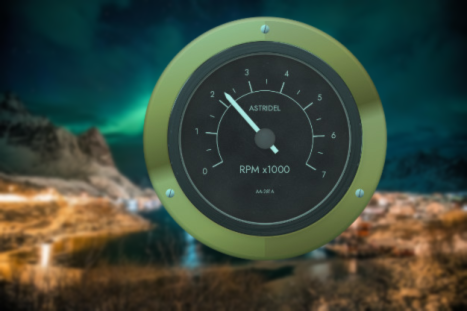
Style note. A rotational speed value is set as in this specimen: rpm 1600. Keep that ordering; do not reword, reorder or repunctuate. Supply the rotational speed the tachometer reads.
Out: rpm 2250
